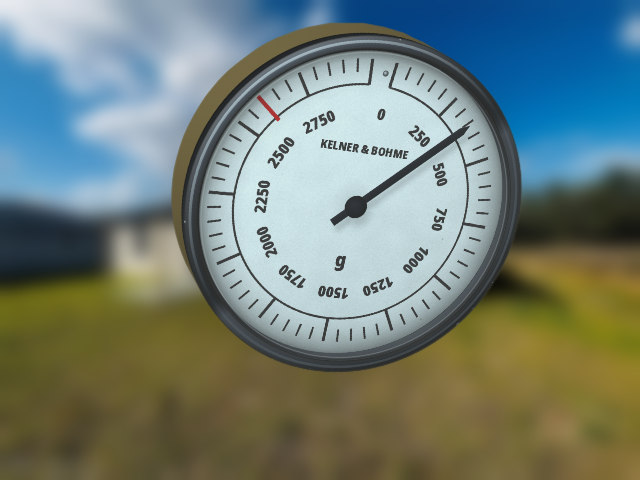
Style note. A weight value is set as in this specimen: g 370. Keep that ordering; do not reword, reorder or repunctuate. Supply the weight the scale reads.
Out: g 350
